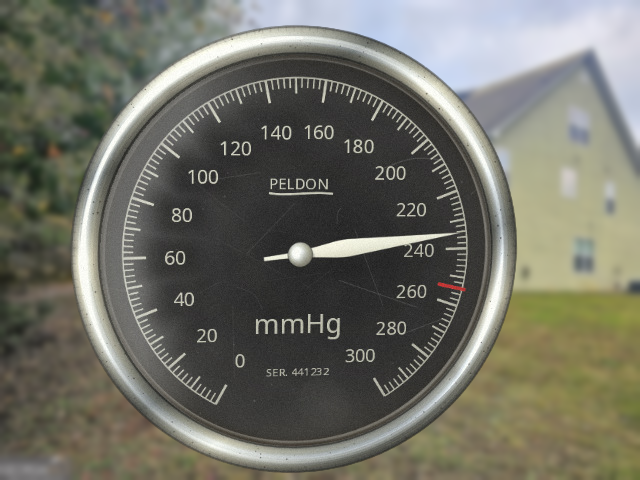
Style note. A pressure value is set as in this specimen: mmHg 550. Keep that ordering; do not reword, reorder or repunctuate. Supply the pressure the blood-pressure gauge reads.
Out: mmHg 234
